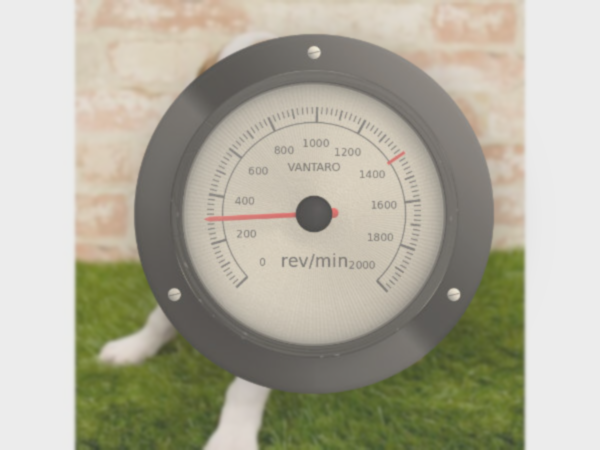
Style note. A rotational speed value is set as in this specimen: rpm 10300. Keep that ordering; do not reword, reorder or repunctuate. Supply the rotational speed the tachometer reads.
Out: rpm 300
